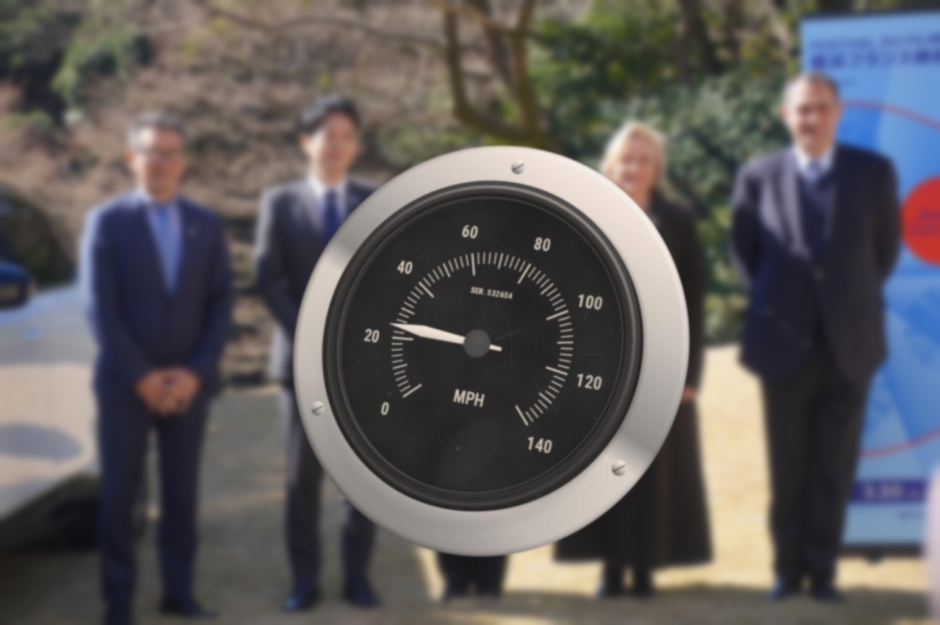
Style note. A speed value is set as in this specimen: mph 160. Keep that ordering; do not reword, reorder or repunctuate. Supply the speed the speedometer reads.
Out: mph 24
